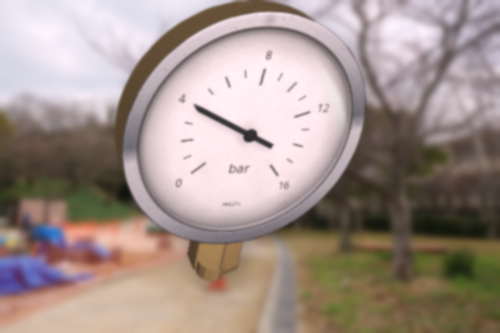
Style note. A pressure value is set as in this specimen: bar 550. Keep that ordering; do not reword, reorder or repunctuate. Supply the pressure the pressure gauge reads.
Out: bar 4
